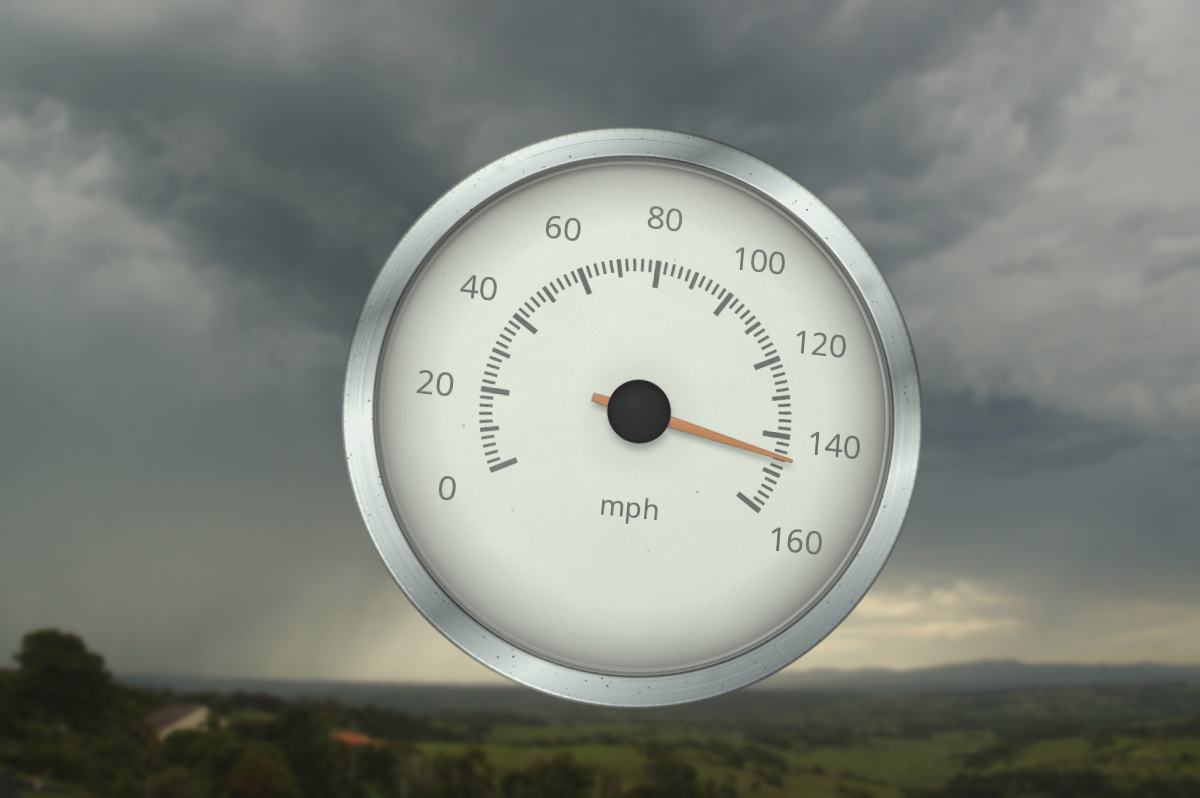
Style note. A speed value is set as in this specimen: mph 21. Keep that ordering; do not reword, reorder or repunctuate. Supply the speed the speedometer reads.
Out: mph 146
